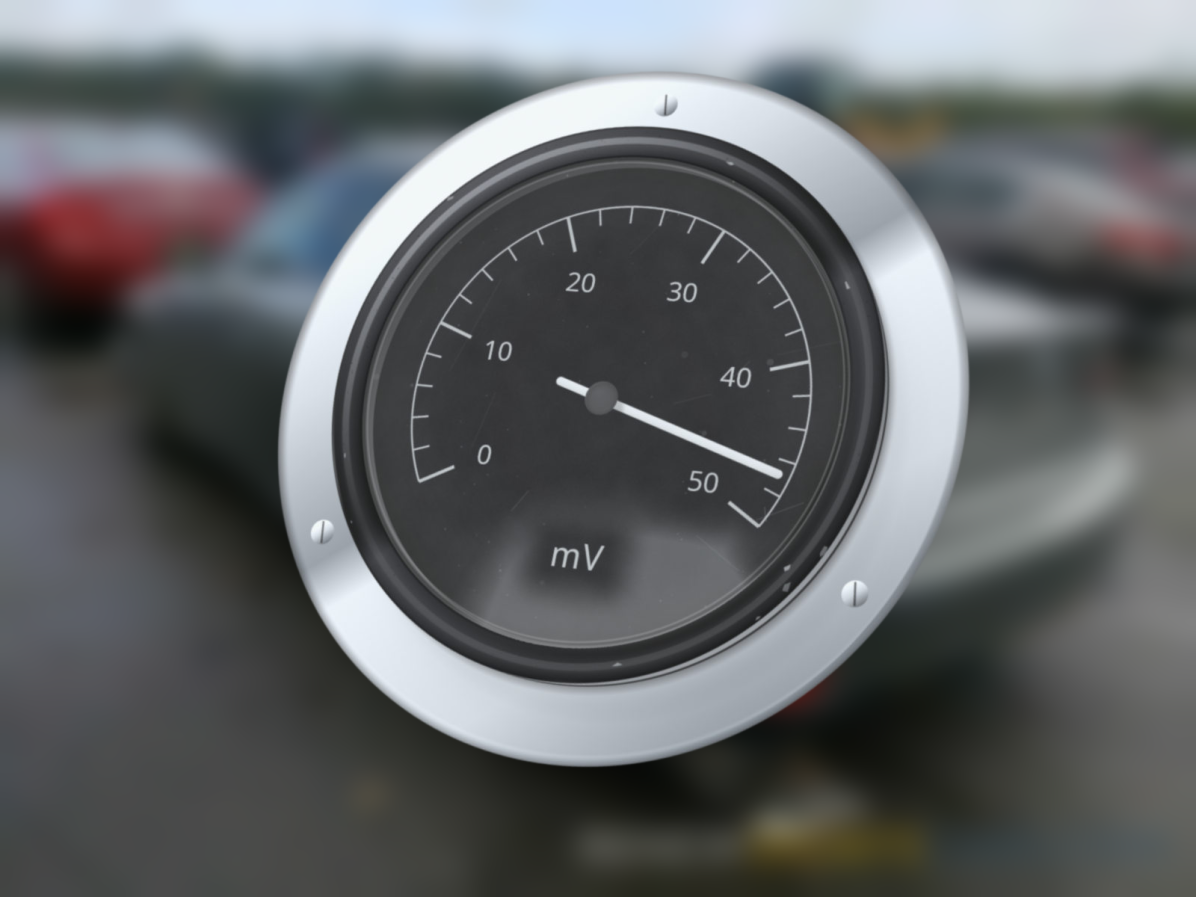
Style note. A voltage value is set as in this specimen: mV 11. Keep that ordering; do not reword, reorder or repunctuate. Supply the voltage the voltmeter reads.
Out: mV 47
